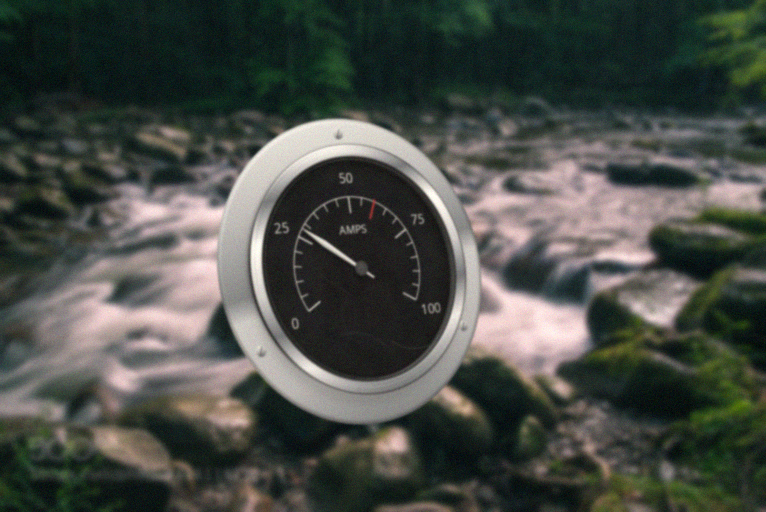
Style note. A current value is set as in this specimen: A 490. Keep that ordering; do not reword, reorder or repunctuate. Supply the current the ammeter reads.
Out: A 27.5
